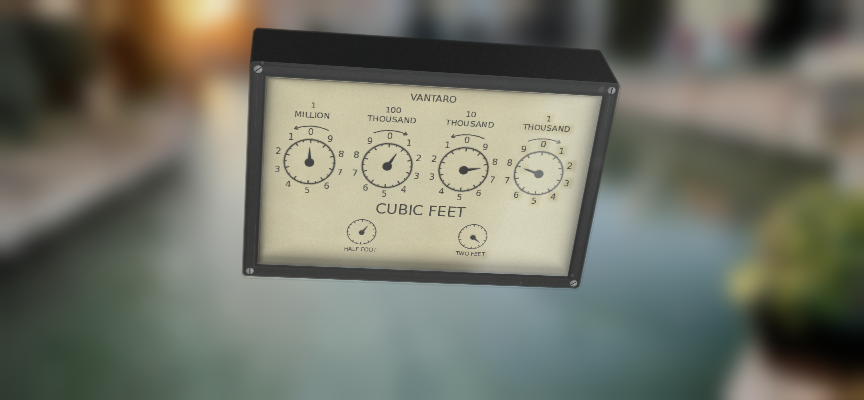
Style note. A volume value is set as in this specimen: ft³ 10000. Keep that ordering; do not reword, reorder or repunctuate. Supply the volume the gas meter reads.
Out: ft³ 7800
